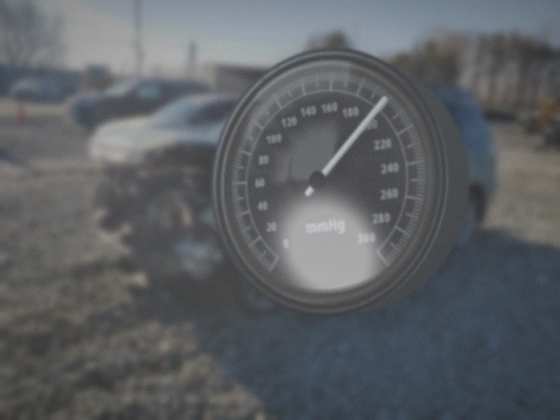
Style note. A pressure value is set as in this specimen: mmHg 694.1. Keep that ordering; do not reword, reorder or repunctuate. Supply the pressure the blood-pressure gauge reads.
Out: mmHg 200
